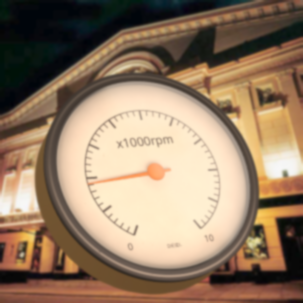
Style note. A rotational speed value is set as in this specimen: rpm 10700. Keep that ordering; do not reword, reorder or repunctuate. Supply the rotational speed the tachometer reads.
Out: rpm 1800
